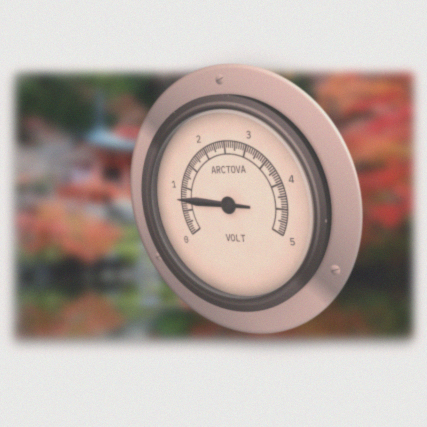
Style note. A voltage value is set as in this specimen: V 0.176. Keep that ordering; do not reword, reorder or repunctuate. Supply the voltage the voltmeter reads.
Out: V 0.75
